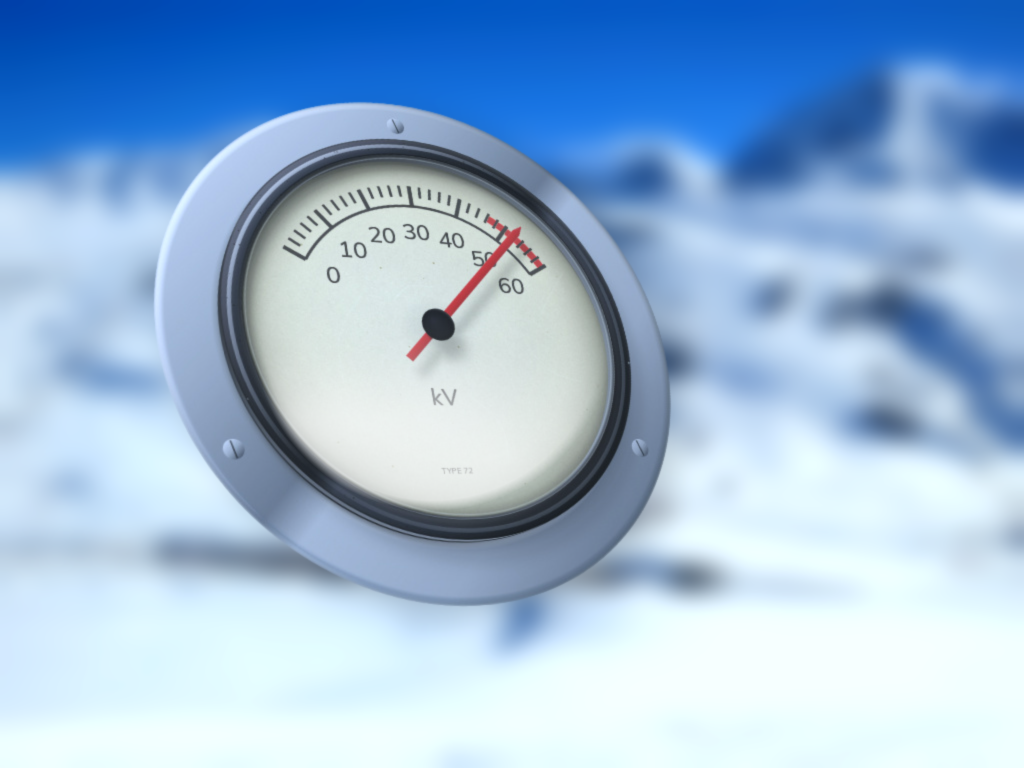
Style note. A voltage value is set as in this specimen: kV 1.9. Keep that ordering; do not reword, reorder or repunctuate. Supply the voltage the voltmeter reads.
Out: kV 52
